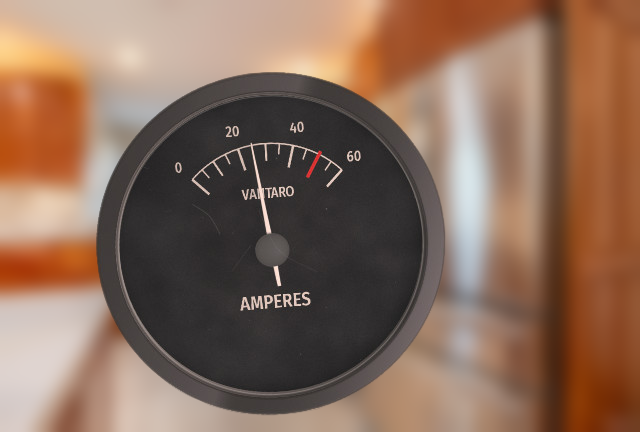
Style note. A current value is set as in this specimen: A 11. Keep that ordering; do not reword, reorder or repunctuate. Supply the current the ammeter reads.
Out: A 25
